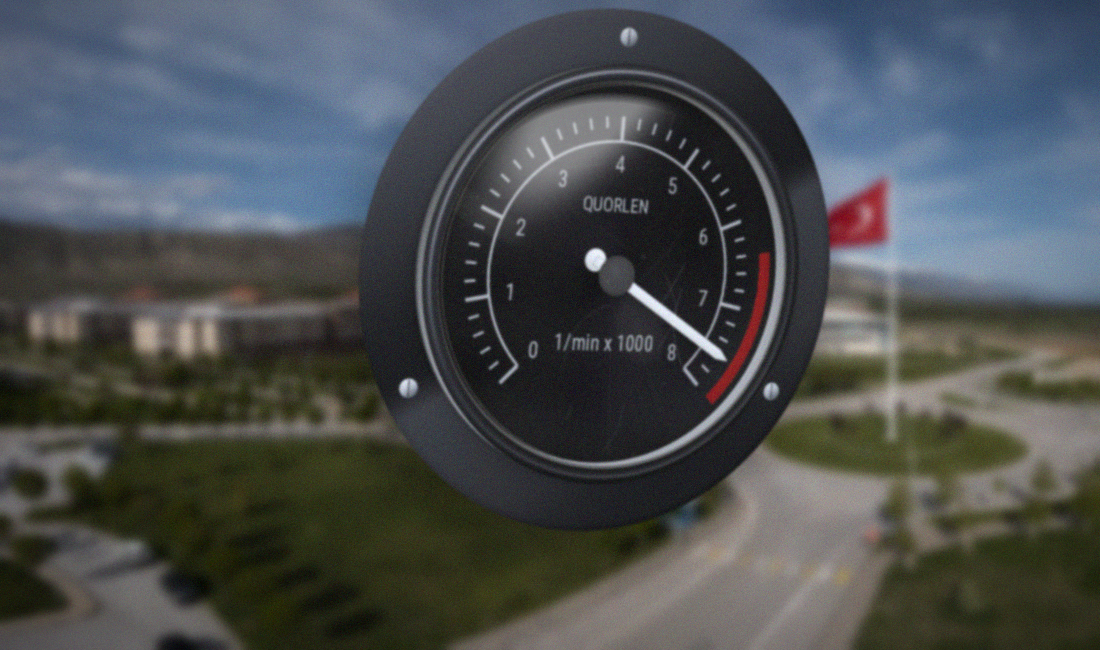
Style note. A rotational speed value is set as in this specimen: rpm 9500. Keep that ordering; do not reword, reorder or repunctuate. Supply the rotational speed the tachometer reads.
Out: rpm 7600
